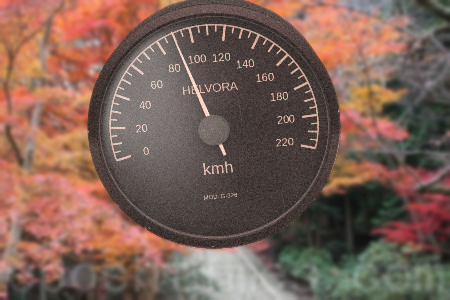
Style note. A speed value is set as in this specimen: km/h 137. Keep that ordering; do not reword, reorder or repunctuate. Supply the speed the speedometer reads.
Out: km/h 90
